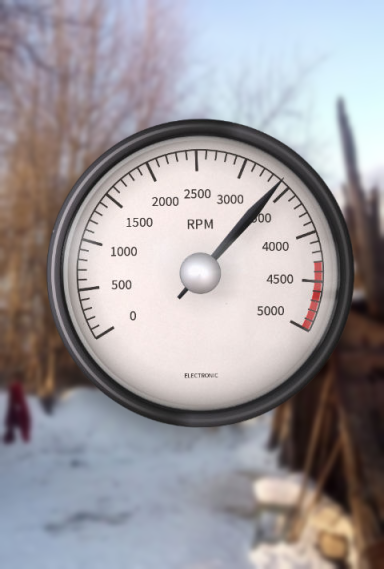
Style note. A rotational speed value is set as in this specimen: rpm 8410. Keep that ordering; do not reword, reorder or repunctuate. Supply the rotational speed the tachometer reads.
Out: rpm 3400
